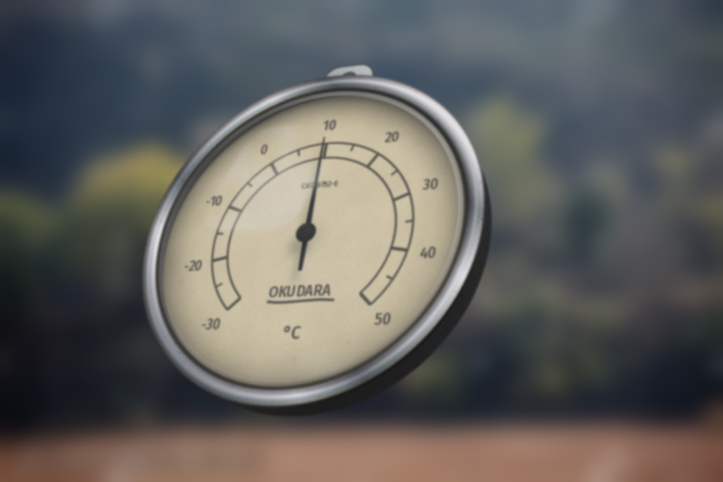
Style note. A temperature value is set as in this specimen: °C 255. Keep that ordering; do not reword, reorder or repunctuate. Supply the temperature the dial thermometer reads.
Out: °C 10
